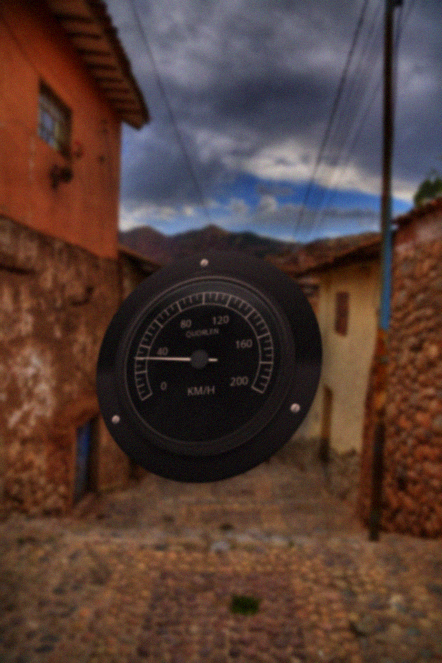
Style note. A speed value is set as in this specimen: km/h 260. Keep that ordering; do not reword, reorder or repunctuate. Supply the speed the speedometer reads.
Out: km/h 30
